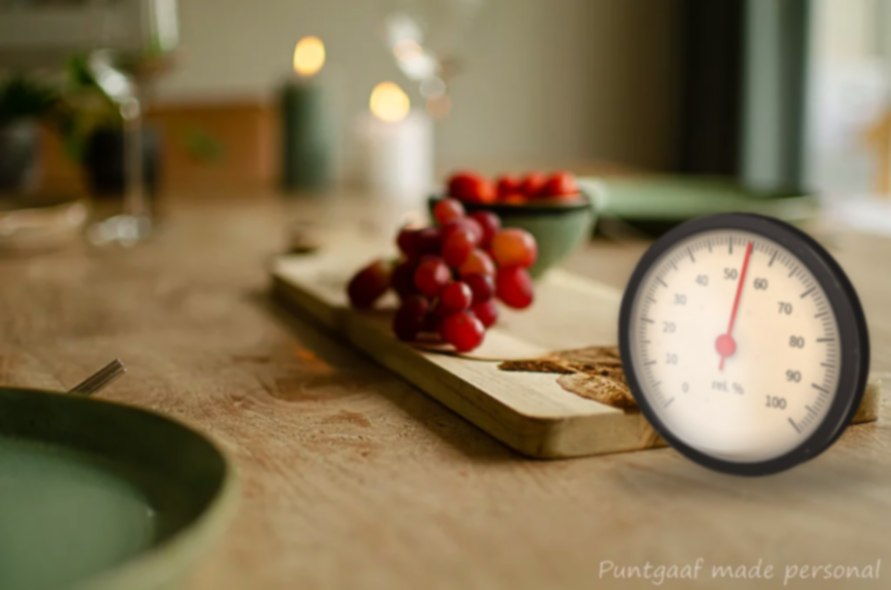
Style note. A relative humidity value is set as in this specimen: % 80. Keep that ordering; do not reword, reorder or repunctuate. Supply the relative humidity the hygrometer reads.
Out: % 55
